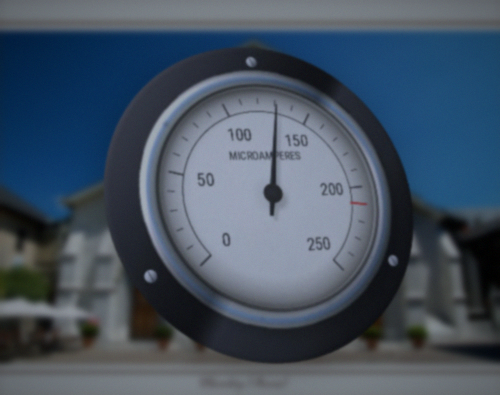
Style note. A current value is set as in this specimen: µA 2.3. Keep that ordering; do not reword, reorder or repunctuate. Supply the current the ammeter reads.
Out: µA 130
